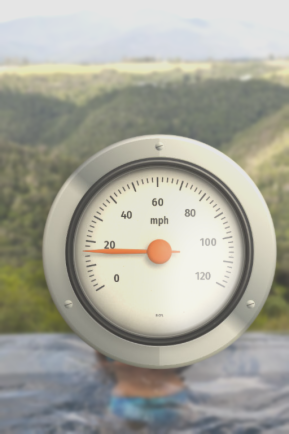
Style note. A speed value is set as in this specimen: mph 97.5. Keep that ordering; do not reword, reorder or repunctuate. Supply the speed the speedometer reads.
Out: mph 16
